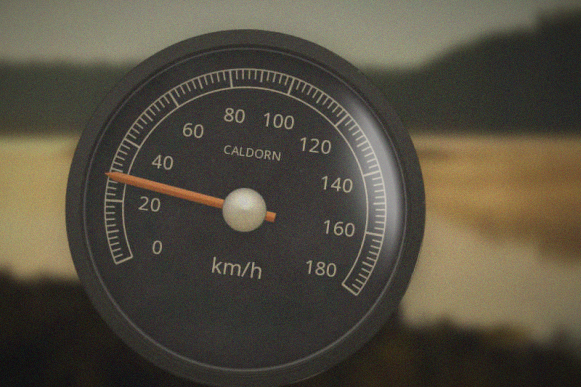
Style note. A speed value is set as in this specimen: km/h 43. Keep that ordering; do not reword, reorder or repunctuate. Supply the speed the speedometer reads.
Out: km/h 28
